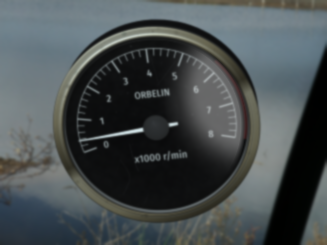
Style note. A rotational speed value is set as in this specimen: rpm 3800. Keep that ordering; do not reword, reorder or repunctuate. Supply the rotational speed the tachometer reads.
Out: rpm 400
